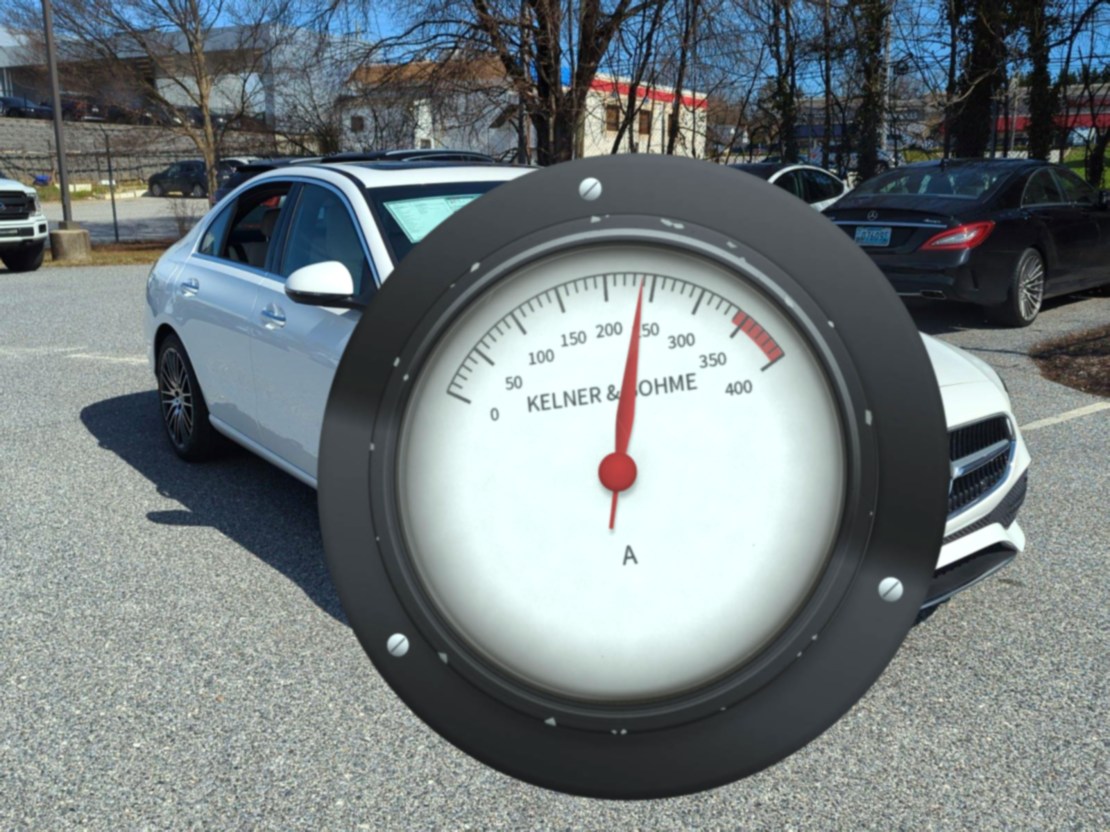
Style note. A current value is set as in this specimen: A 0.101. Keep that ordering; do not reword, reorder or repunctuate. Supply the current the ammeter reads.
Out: A 240
